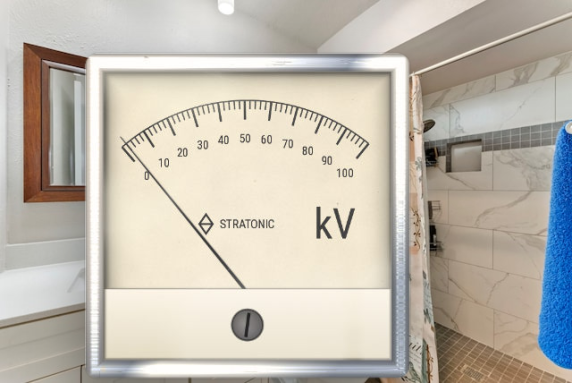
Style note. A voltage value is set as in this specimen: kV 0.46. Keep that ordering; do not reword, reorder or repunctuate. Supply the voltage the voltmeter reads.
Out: kV 2
